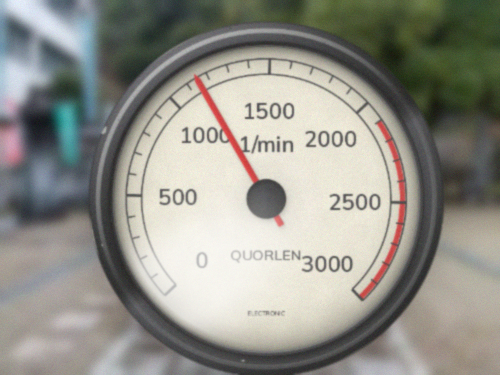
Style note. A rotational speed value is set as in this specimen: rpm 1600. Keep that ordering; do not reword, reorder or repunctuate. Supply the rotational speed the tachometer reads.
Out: rpm 1150
